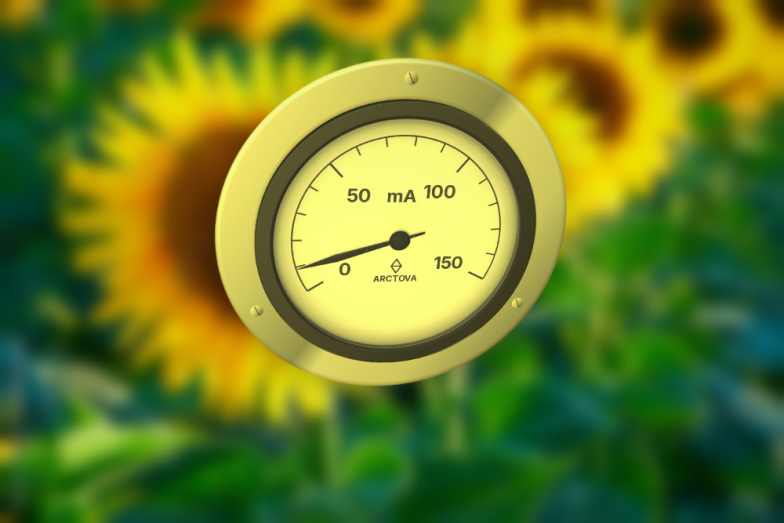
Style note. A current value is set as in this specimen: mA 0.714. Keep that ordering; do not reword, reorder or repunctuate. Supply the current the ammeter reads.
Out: mA 10
